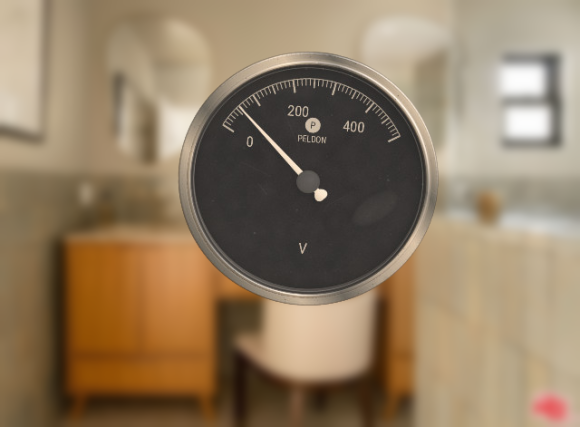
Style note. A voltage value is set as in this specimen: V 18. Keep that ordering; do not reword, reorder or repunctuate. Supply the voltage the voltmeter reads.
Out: V 60
